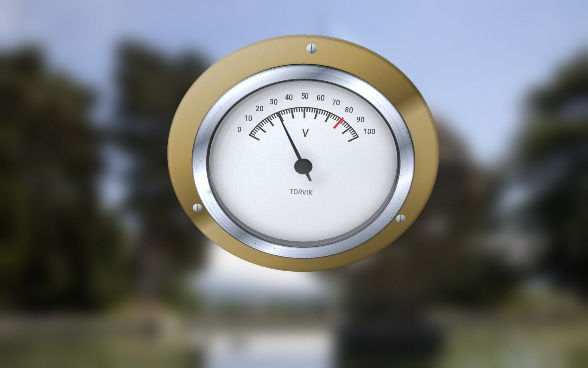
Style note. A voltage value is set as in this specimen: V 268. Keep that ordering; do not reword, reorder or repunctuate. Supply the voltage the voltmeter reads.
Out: V 30
